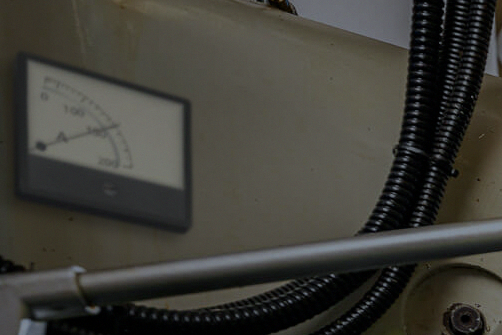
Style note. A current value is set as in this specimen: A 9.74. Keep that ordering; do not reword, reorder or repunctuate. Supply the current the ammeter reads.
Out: A 150
